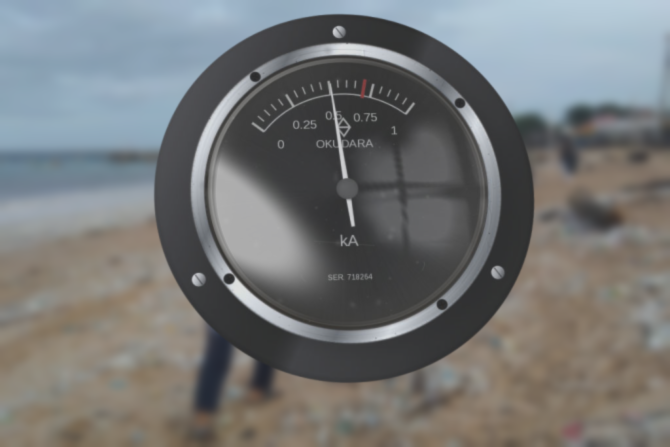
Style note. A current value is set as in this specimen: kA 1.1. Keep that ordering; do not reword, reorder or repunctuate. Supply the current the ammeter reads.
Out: kA 0.5
